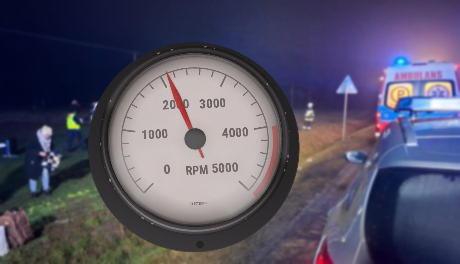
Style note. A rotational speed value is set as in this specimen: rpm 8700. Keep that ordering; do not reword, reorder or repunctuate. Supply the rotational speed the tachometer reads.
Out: rpm 2100
